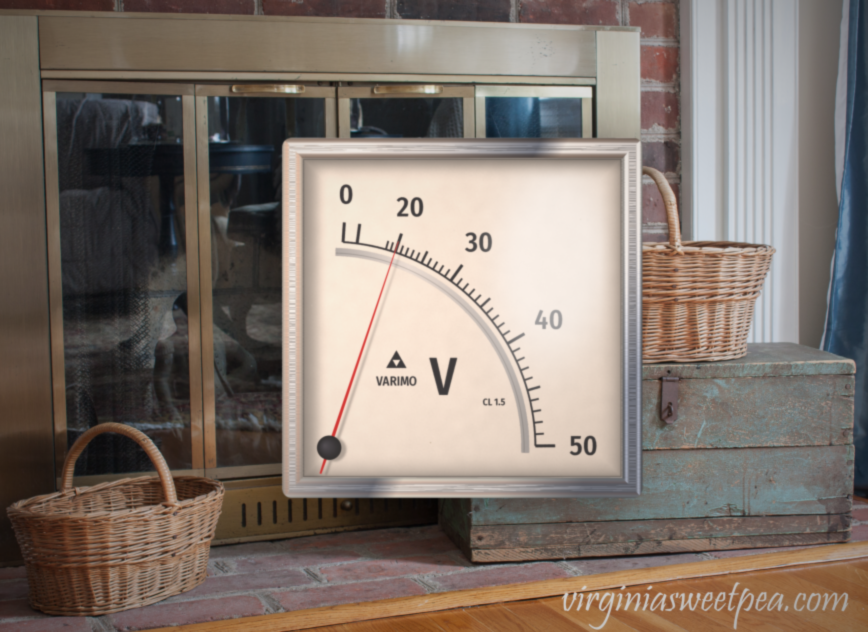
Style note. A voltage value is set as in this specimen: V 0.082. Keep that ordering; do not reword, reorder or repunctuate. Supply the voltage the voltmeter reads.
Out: V 20
